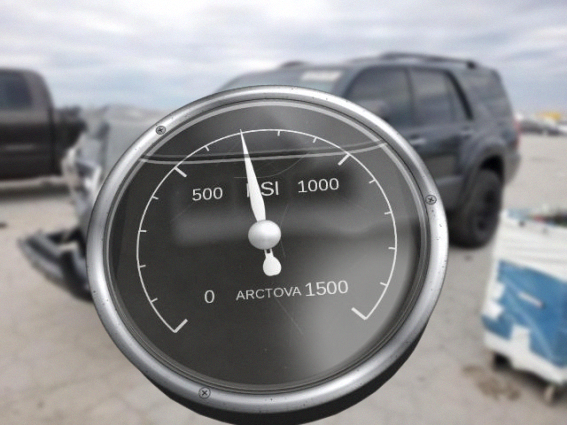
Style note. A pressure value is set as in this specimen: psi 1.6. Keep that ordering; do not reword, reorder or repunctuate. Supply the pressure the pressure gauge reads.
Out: psi 700
